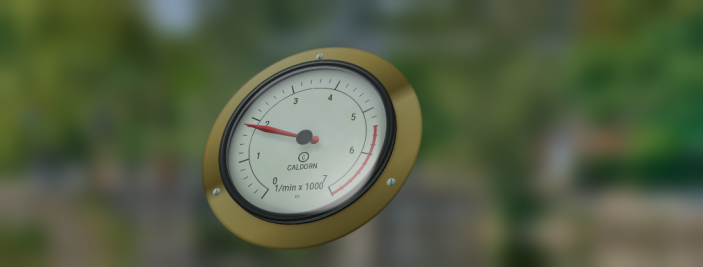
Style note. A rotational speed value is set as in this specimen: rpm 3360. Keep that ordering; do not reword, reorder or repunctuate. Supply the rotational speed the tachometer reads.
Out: rpm 1800
